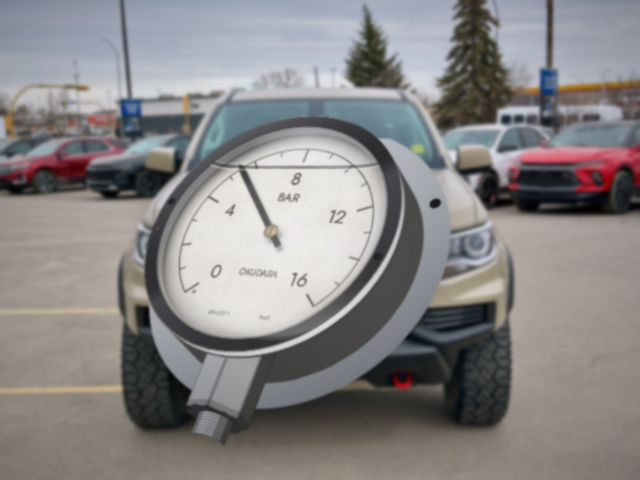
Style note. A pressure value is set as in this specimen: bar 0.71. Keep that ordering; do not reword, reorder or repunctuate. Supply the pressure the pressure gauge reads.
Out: bar 5.5
